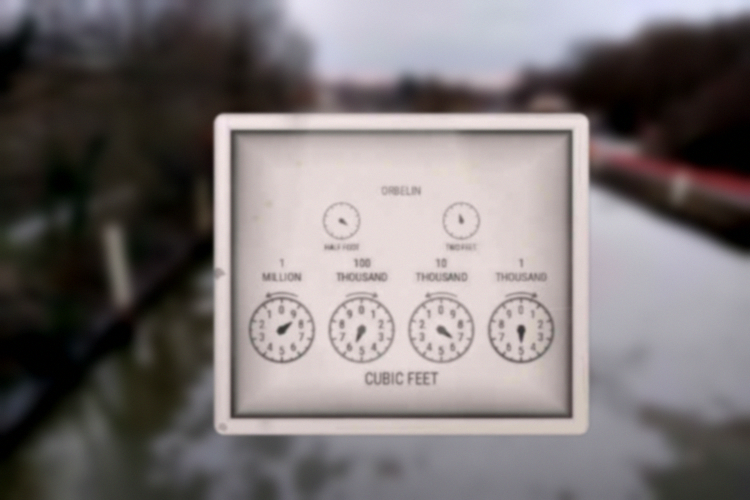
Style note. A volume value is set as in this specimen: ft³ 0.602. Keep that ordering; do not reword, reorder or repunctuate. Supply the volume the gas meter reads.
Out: ft³ 856500
